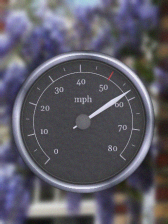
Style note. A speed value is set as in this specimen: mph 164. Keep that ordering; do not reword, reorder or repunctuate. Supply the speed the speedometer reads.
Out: mph 57.5
